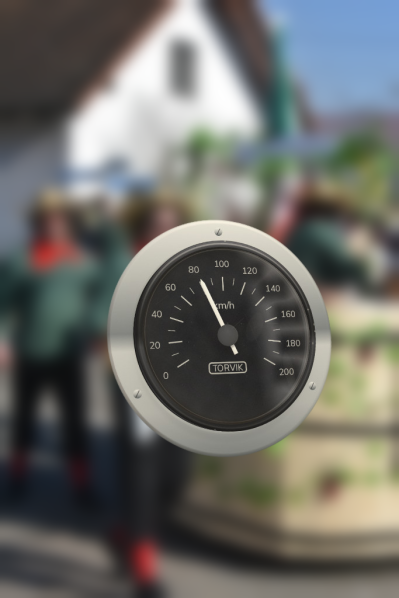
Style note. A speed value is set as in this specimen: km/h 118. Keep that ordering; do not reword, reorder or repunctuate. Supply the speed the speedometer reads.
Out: km/h 80
